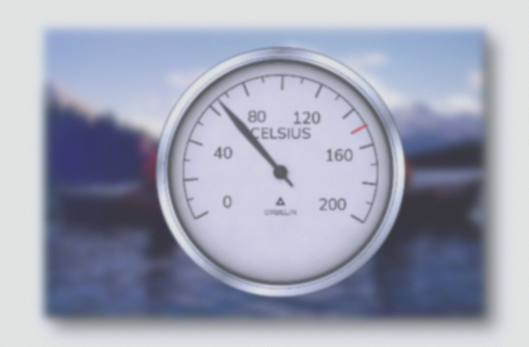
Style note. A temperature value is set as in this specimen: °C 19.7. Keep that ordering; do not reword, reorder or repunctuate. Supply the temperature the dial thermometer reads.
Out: °C 65
